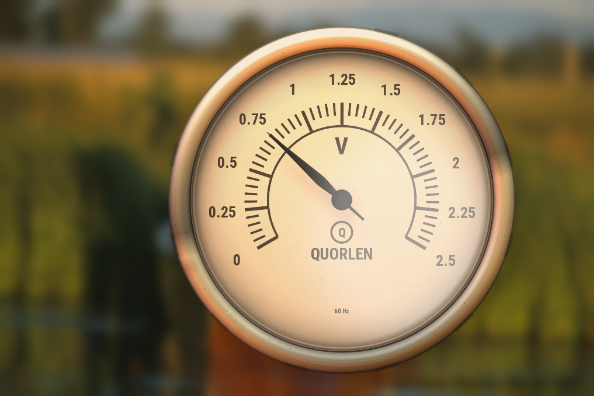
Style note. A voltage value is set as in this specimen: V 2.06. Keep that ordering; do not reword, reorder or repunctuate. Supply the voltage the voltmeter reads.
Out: V 0.75
